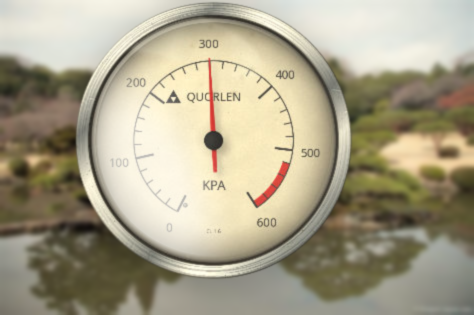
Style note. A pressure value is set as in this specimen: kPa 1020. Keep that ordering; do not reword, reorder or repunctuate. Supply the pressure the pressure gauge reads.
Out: kPa 300
